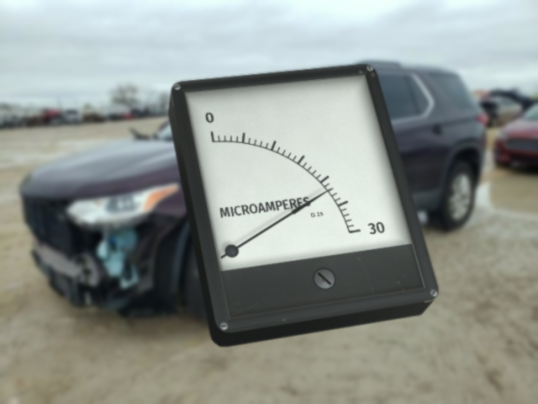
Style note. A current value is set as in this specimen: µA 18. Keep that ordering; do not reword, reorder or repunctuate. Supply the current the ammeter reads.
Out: µA 22
